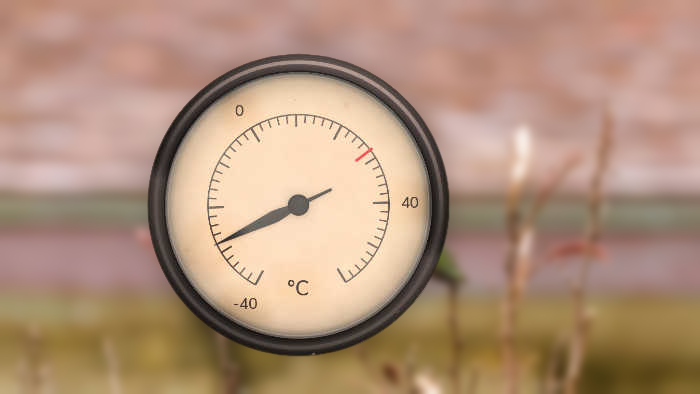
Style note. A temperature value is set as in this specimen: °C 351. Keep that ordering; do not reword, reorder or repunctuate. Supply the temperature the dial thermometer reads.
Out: °C -28
